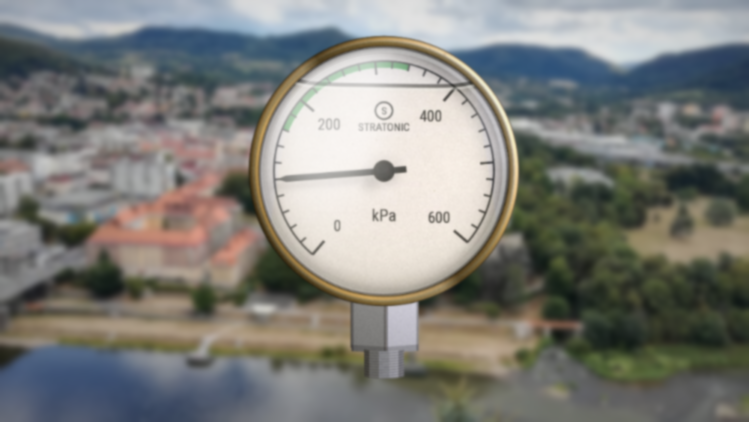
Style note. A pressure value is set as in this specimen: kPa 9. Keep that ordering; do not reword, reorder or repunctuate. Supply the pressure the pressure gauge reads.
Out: kPa 100
